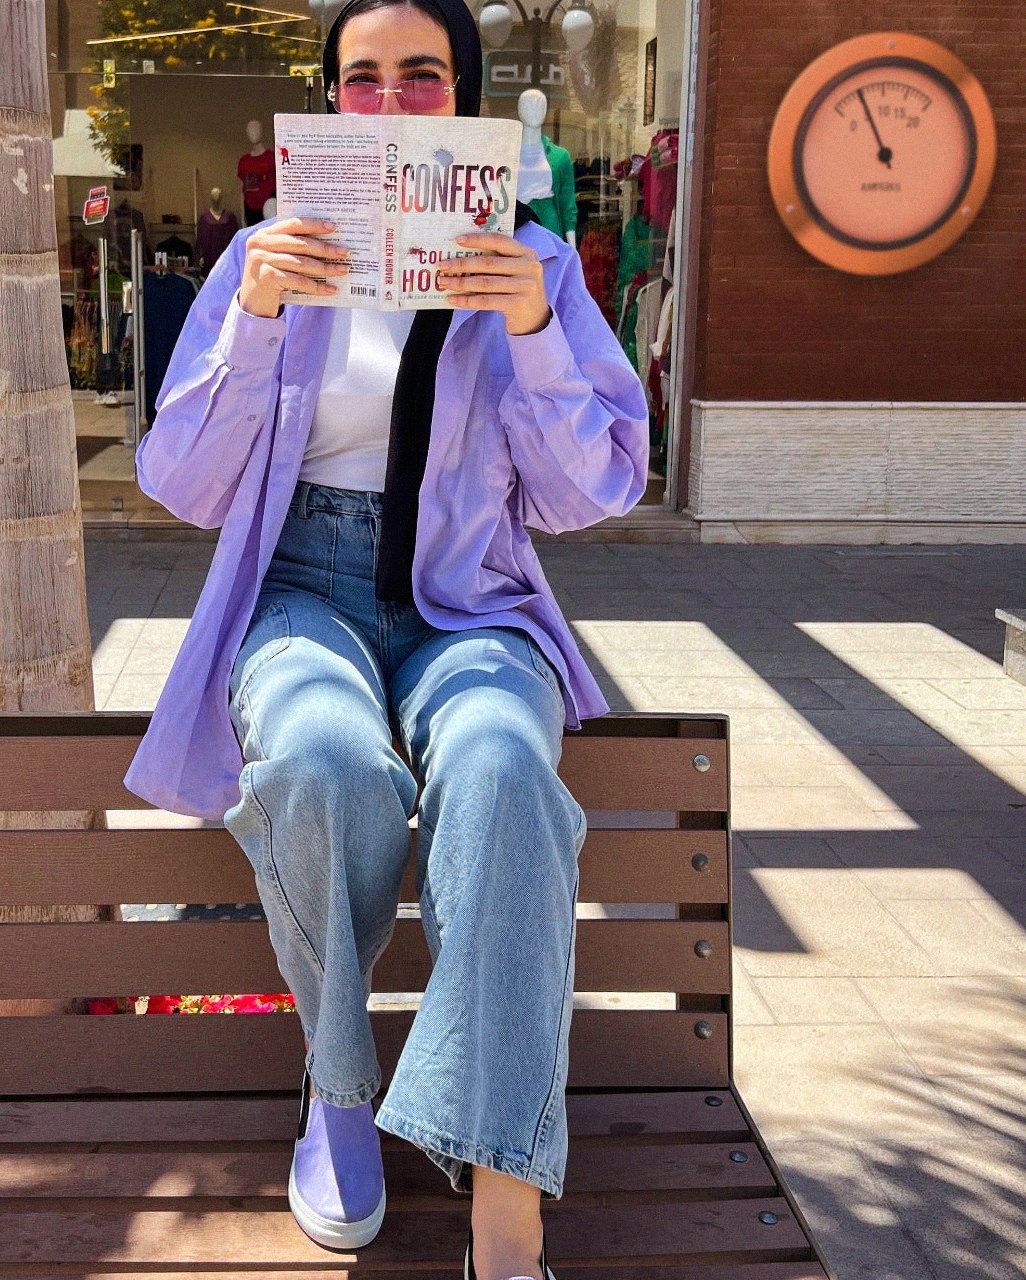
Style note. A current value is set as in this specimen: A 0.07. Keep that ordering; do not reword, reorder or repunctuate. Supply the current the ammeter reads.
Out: A 5
